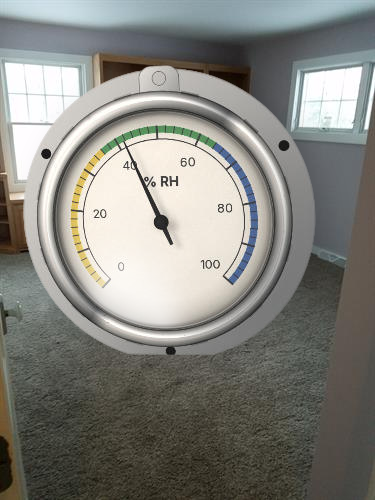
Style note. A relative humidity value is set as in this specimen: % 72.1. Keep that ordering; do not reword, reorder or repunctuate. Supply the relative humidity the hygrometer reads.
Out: % 42
